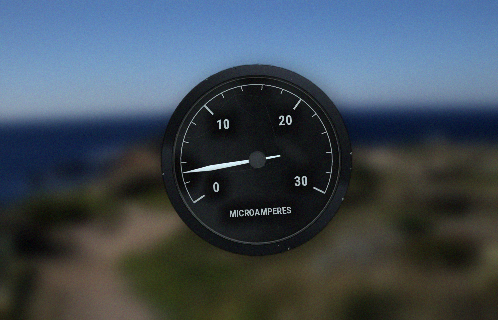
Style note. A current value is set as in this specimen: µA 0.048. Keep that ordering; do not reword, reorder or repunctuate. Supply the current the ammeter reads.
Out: µA 3
